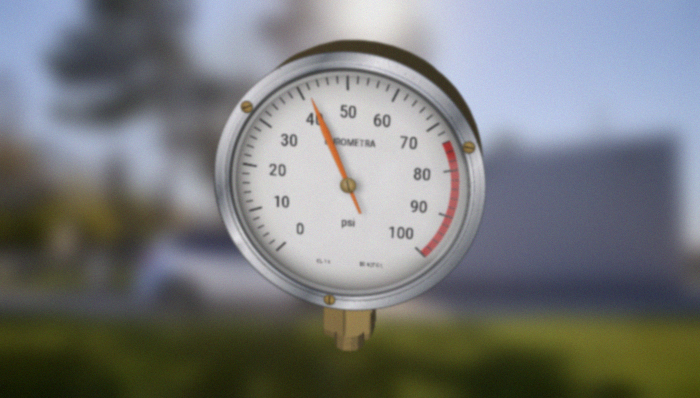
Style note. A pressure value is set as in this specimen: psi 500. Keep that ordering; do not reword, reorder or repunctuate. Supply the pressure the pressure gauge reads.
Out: psi 42
